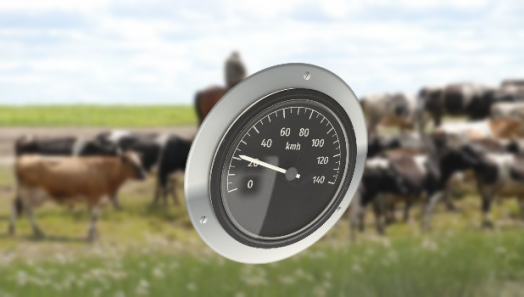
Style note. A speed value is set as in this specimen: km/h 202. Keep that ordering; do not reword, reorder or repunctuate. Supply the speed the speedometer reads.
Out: km/h 22.5
